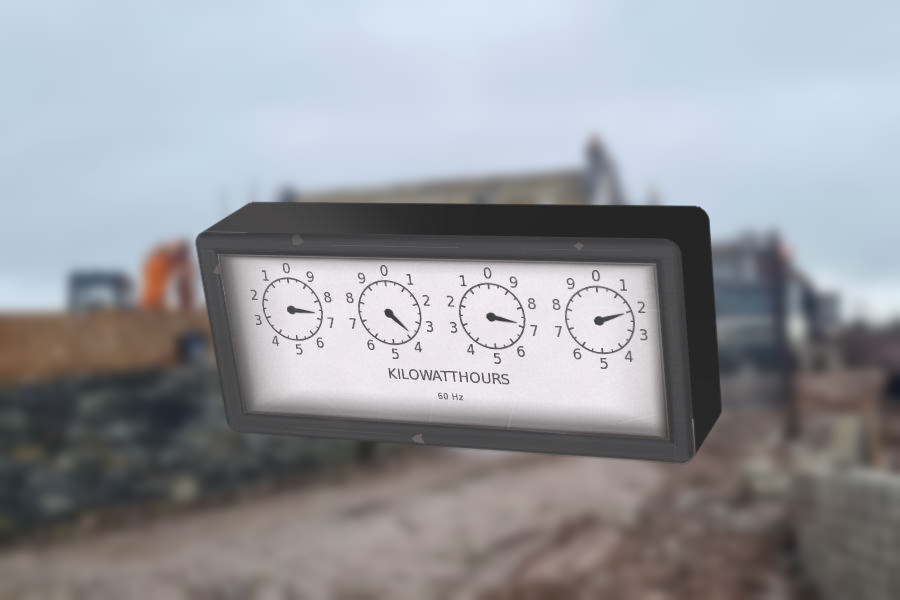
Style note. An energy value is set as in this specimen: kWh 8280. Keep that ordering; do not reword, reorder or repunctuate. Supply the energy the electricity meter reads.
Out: kWh 7372
